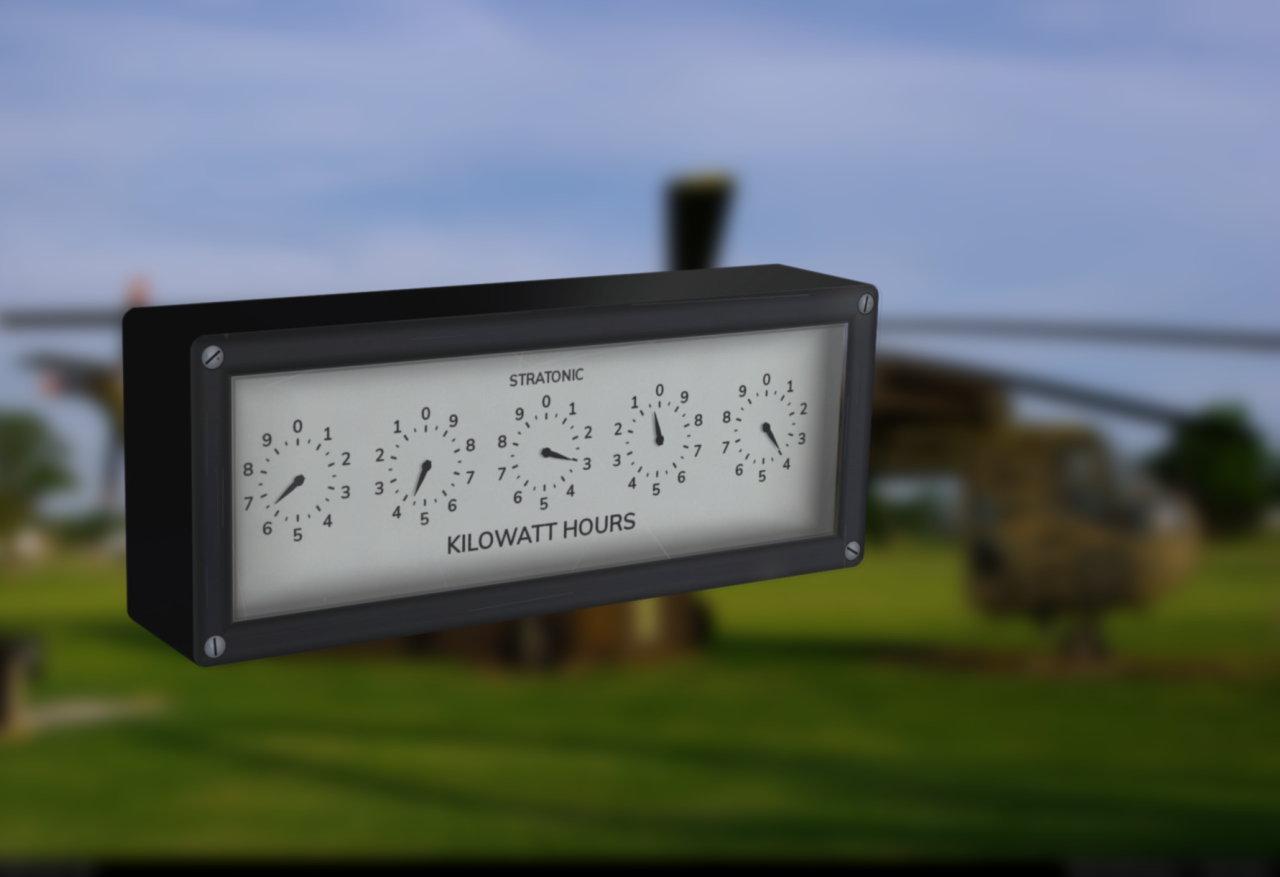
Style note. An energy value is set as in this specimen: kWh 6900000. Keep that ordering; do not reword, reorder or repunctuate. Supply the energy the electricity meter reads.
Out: kWh 64304
